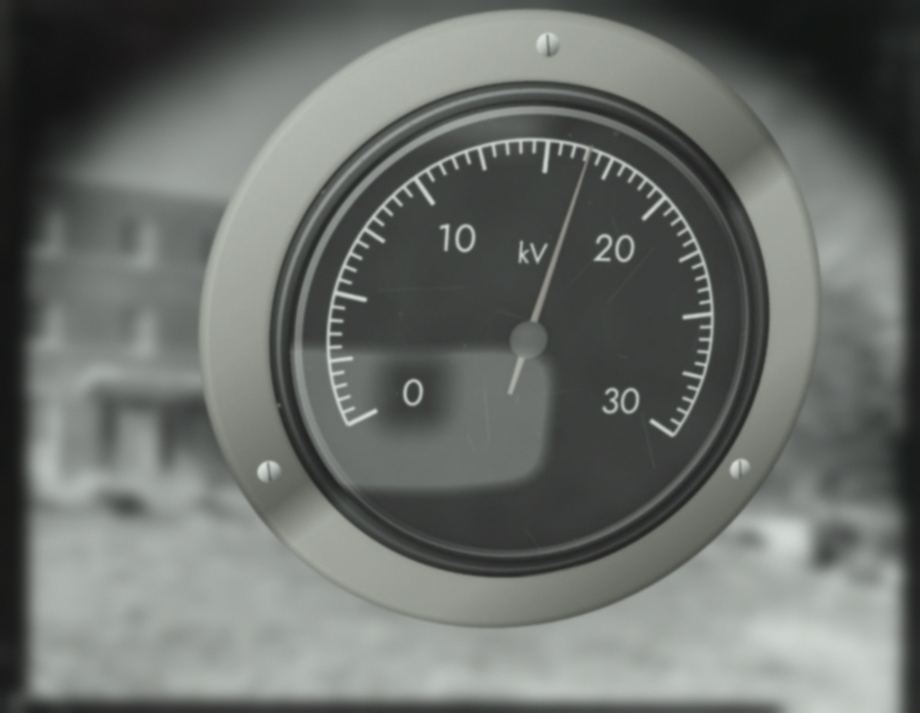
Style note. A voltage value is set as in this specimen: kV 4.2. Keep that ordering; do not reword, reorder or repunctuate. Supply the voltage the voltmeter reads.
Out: kV 16.5
